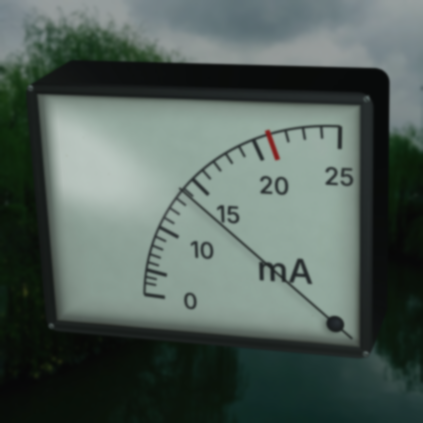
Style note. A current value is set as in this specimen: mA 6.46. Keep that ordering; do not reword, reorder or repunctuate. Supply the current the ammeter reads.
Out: mA 14
